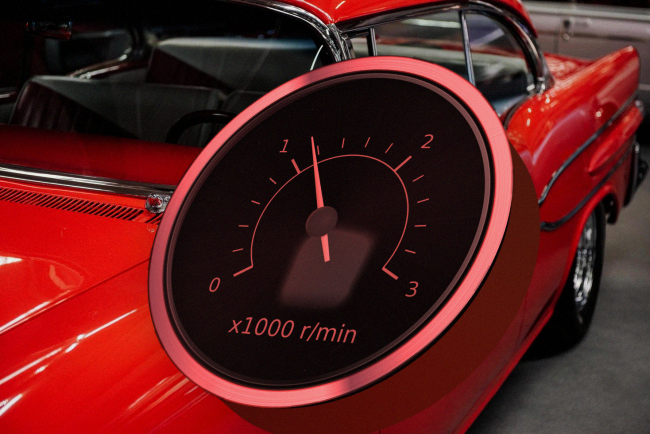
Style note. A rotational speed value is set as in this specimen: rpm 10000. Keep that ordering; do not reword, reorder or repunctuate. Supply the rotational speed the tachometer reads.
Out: rpm 1200
